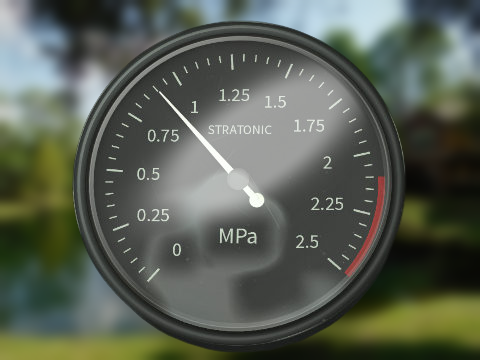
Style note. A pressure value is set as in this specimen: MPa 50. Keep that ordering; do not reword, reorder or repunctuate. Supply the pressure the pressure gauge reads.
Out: MPa 0.9
